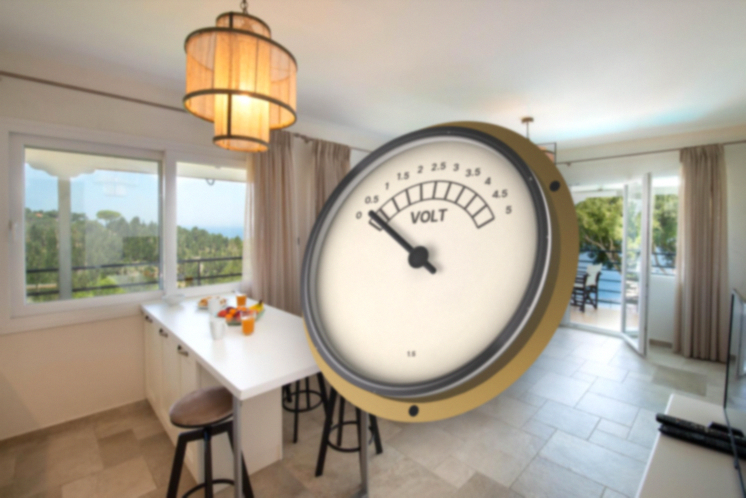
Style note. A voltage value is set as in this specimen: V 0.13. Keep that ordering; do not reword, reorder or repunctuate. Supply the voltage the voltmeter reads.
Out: V 0.25
